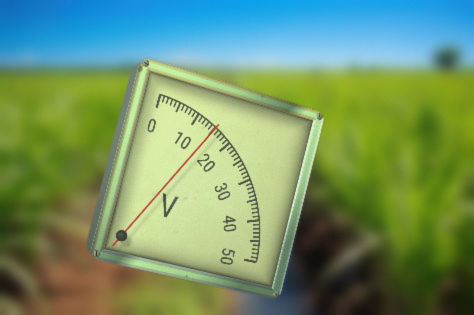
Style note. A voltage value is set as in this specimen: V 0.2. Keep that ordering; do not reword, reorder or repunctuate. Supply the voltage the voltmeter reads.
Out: V 15
